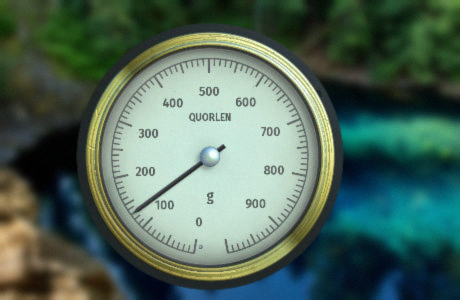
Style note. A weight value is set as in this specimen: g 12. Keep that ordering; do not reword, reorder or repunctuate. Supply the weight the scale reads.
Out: g 130
